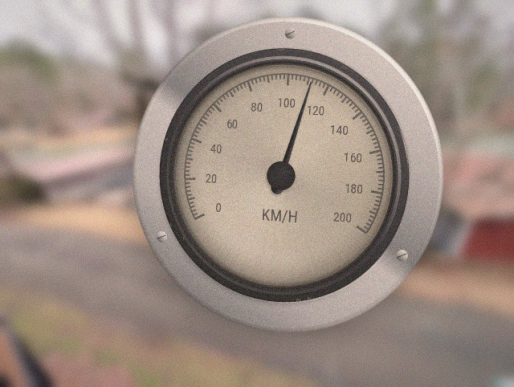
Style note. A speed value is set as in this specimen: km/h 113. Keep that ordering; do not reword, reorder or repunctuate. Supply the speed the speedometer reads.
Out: km/h 112
